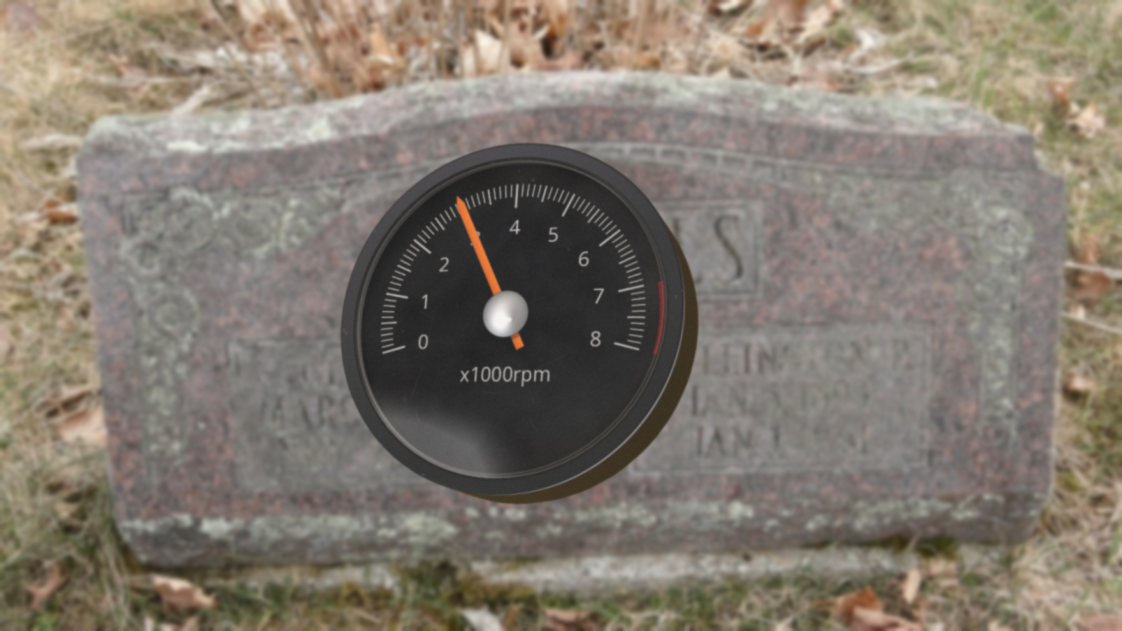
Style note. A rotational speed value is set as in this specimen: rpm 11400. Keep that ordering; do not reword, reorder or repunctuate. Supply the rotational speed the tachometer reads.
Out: rpm 3000
